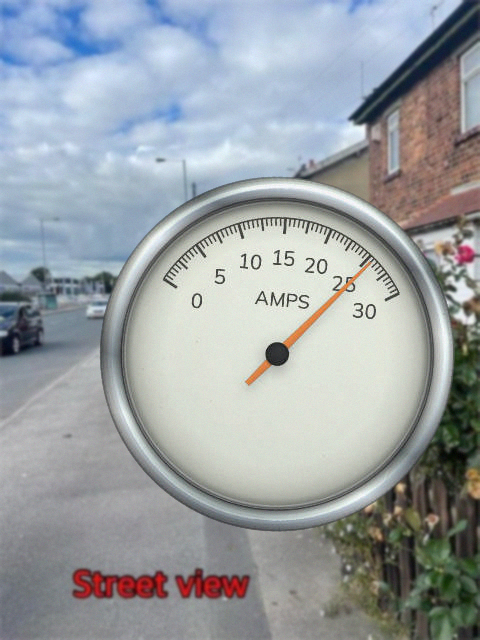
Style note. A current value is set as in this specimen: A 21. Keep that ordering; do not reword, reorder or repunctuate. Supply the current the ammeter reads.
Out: A 25.5
